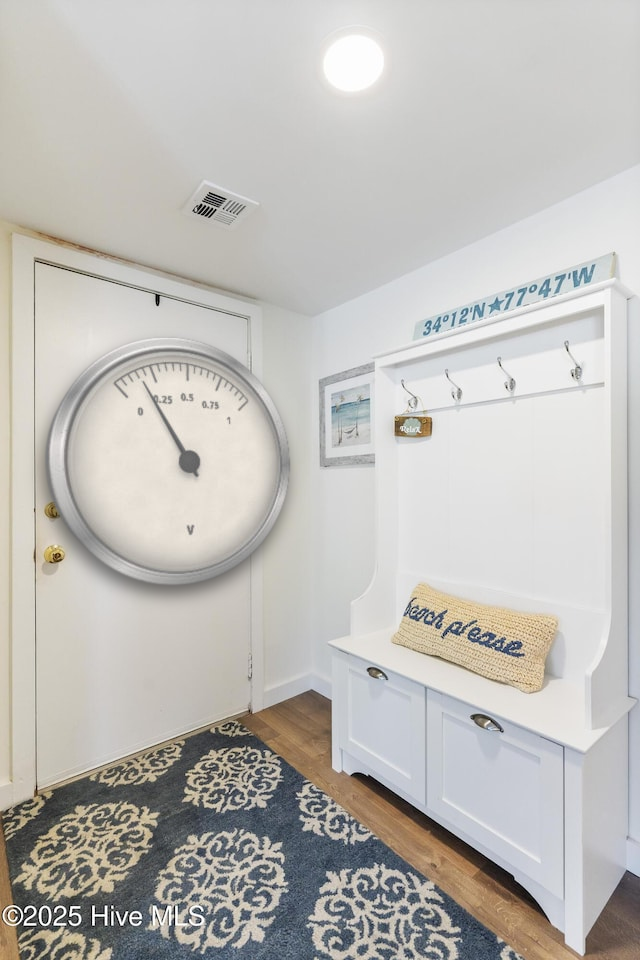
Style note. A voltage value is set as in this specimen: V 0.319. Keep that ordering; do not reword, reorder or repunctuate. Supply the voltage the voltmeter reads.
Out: V 0.15
